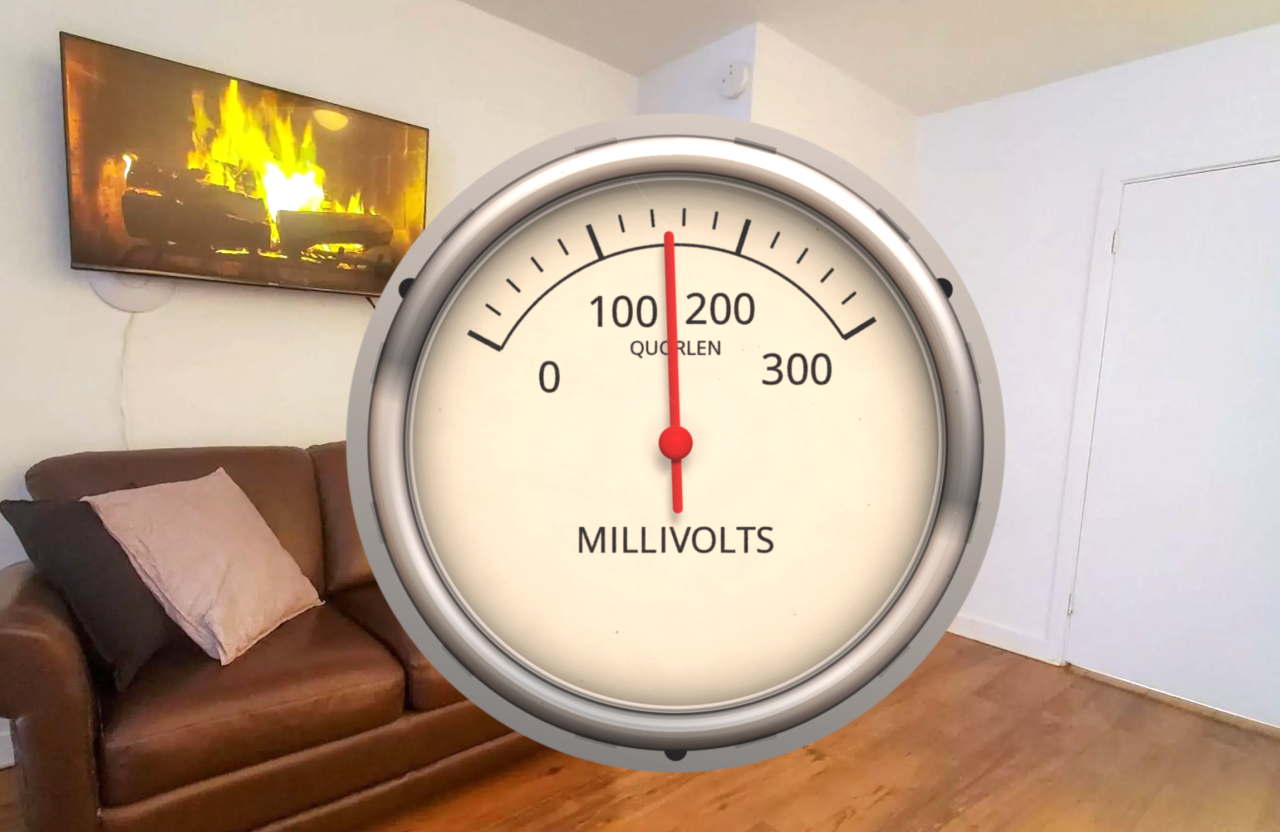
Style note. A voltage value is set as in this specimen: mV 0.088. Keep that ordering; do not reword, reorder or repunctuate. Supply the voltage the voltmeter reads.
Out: mV 150
